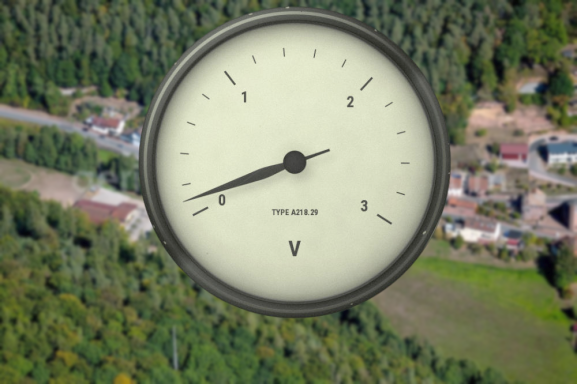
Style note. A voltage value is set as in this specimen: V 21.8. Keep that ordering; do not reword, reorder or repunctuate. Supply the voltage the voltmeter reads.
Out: V 0.1
